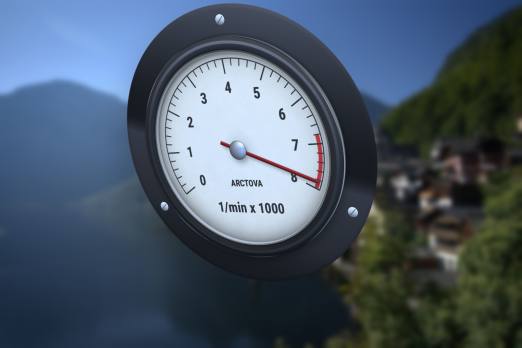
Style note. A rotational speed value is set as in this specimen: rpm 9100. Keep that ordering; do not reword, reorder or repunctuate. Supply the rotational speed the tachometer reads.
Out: rpm 7800
